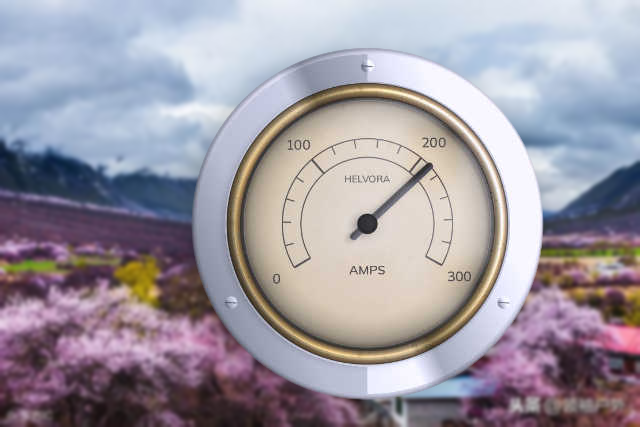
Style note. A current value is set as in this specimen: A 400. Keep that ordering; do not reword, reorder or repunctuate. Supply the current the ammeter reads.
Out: A 210
